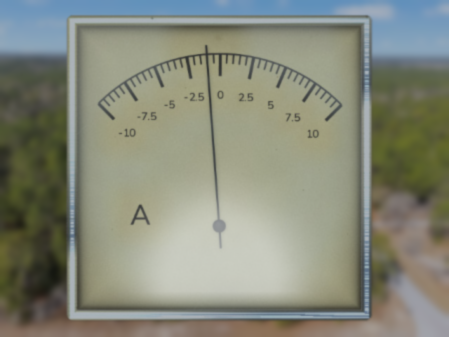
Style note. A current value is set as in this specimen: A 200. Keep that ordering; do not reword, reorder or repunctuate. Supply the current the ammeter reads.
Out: A -1
